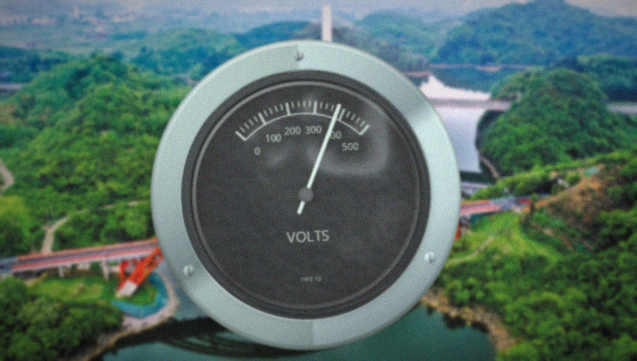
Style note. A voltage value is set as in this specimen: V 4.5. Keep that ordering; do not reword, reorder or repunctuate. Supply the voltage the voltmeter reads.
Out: V 380
